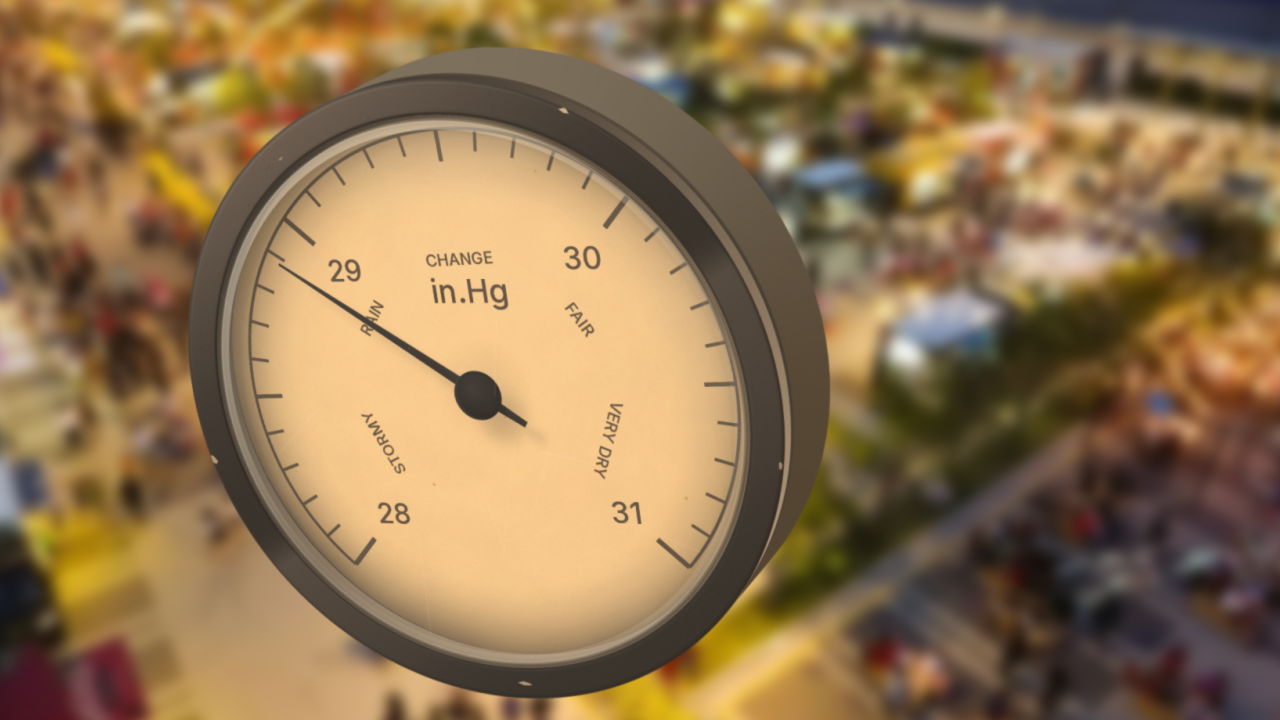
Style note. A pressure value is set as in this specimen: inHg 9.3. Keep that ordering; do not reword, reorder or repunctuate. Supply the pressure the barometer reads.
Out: inHg 28.9
